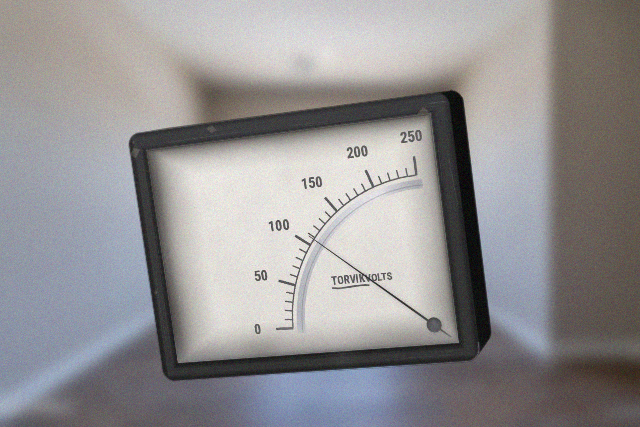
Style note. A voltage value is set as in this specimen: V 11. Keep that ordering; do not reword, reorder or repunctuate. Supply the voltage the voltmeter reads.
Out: V 110
